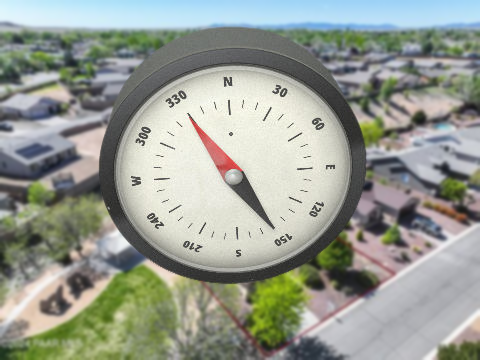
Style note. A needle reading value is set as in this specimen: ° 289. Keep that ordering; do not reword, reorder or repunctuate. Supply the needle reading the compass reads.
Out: ° 330
